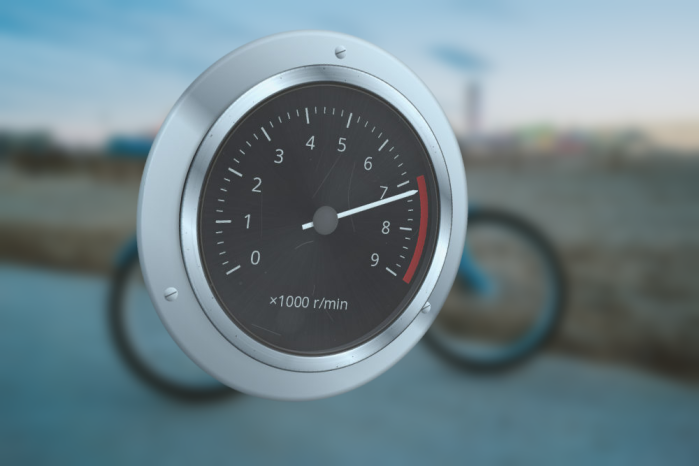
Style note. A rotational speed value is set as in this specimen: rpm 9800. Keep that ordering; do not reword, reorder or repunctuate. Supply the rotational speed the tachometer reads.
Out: rpm 7200
